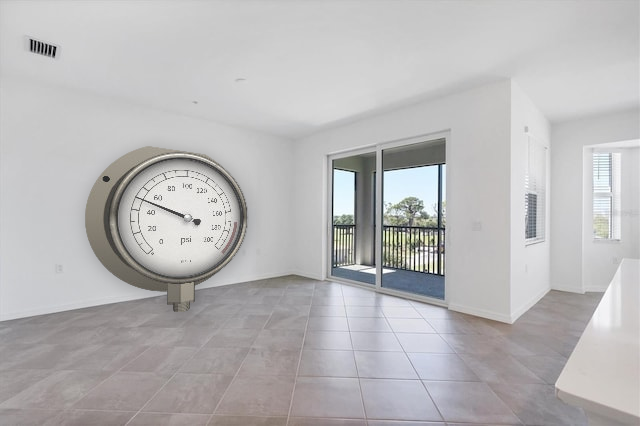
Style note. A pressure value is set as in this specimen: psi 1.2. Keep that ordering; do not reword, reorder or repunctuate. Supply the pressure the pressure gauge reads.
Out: psi 50
